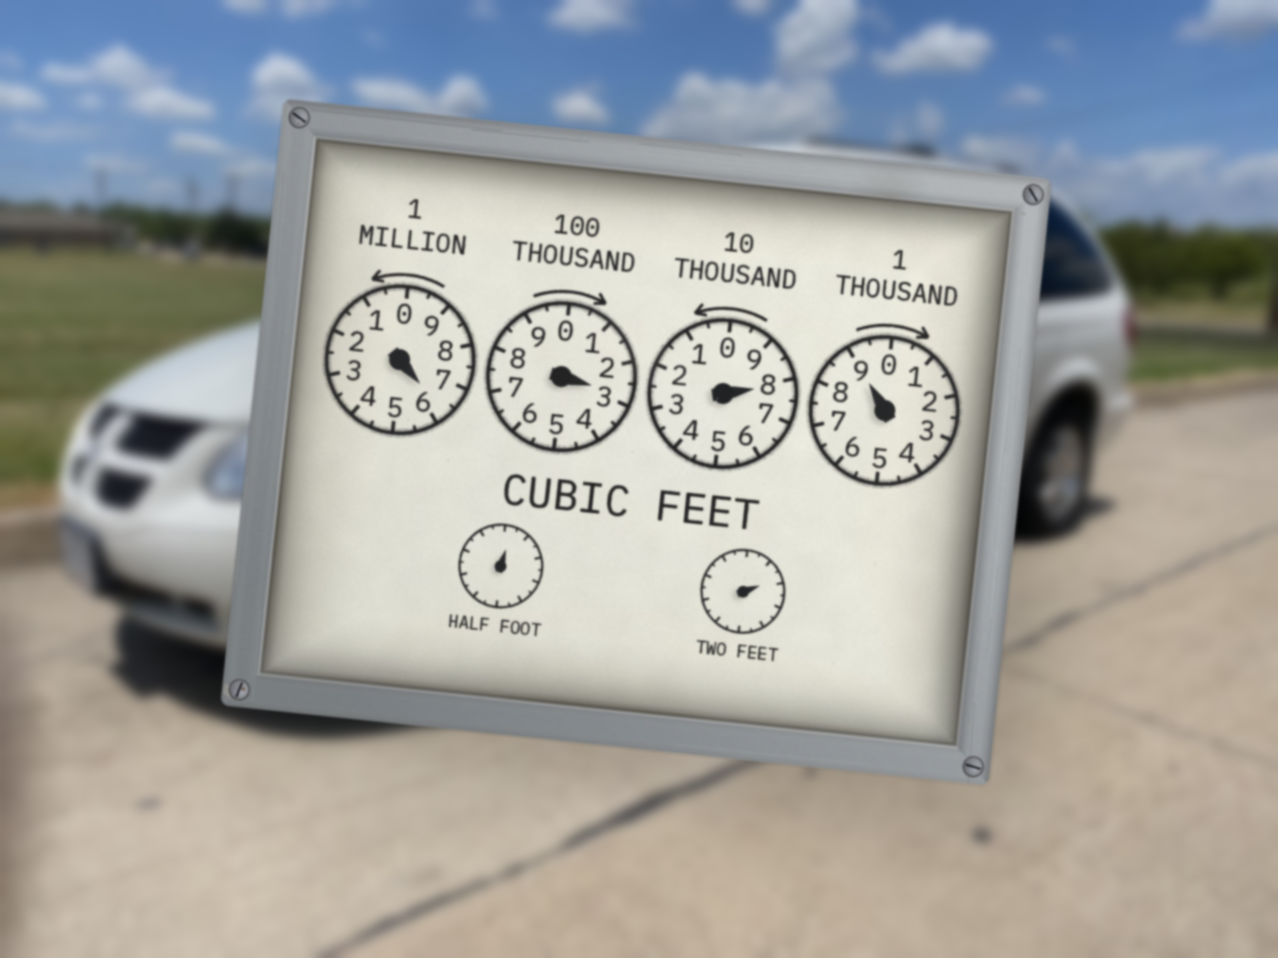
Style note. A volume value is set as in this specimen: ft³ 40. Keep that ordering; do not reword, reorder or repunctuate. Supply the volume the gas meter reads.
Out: ft³ 627900
